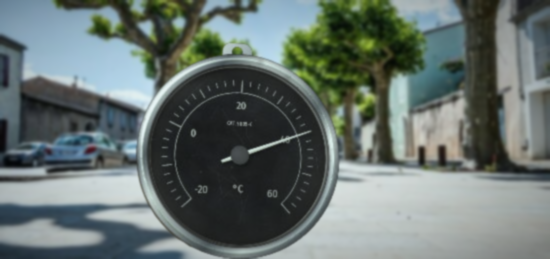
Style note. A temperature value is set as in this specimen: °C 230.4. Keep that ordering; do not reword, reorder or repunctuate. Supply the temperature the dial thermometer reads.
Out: °C 40
